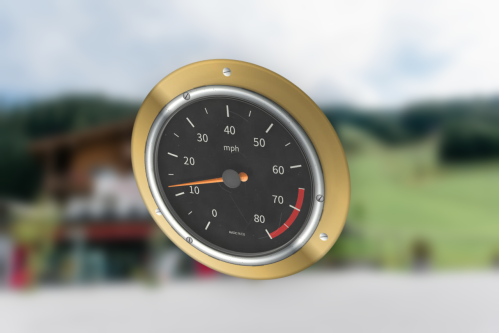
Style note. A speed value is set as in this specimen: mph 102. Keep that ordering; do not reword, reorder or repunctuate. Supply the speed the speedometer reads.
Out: mph 12.5
